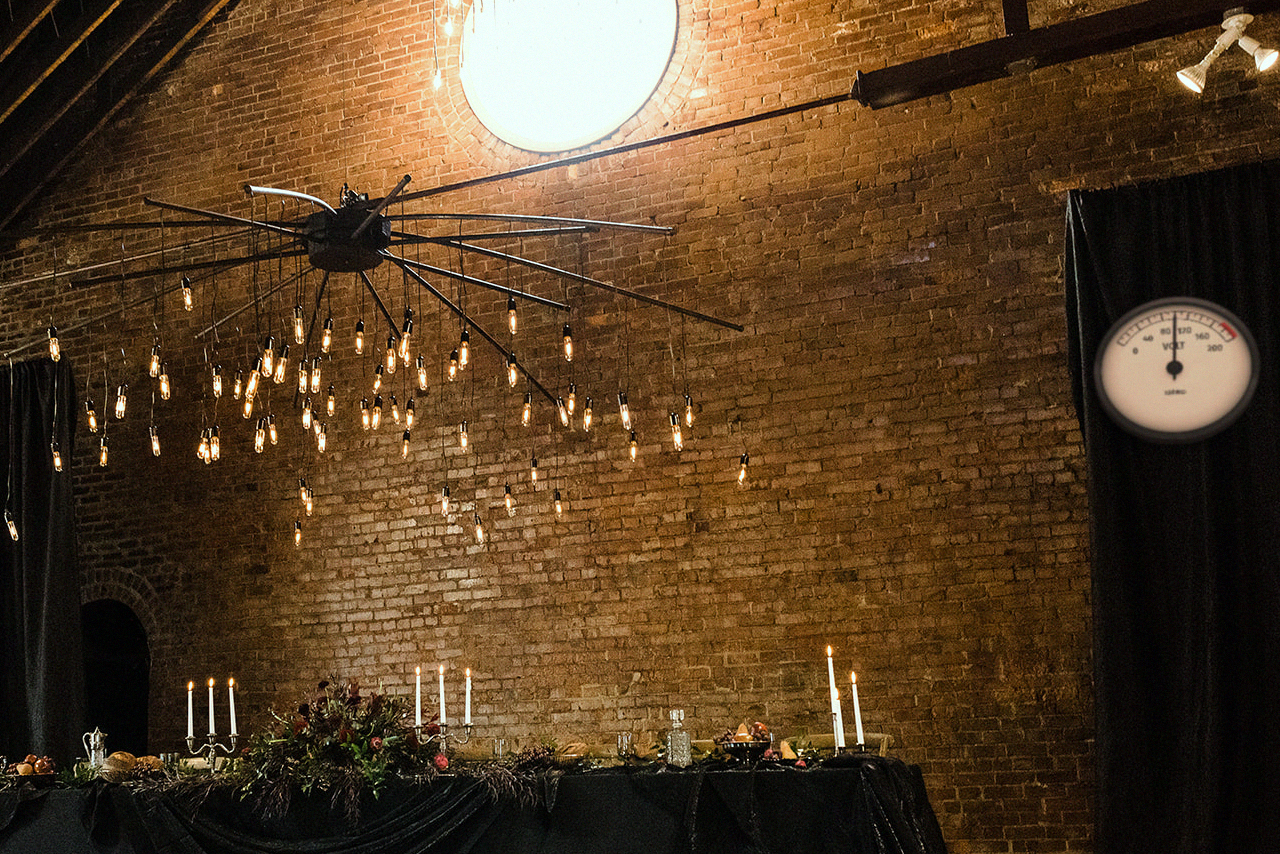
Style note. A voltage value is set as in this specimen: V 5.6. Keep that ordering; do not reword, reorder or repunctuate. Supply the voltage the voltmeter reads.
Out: V 100
